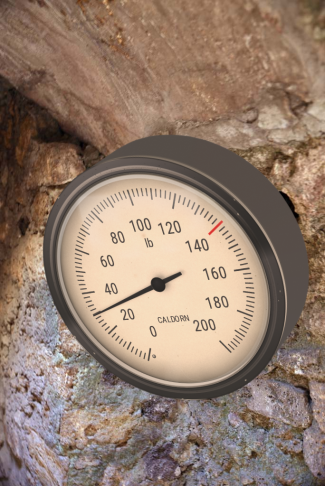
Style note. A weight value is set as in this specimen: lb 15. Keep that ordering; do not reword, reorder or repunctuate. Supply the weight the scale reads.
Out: lb 30
